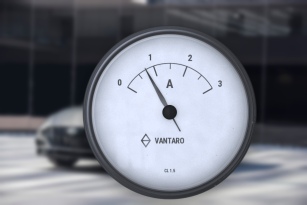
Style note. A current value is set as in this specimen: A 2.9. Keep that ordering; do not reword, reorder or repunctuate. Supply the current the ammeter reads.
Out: A 0.75
